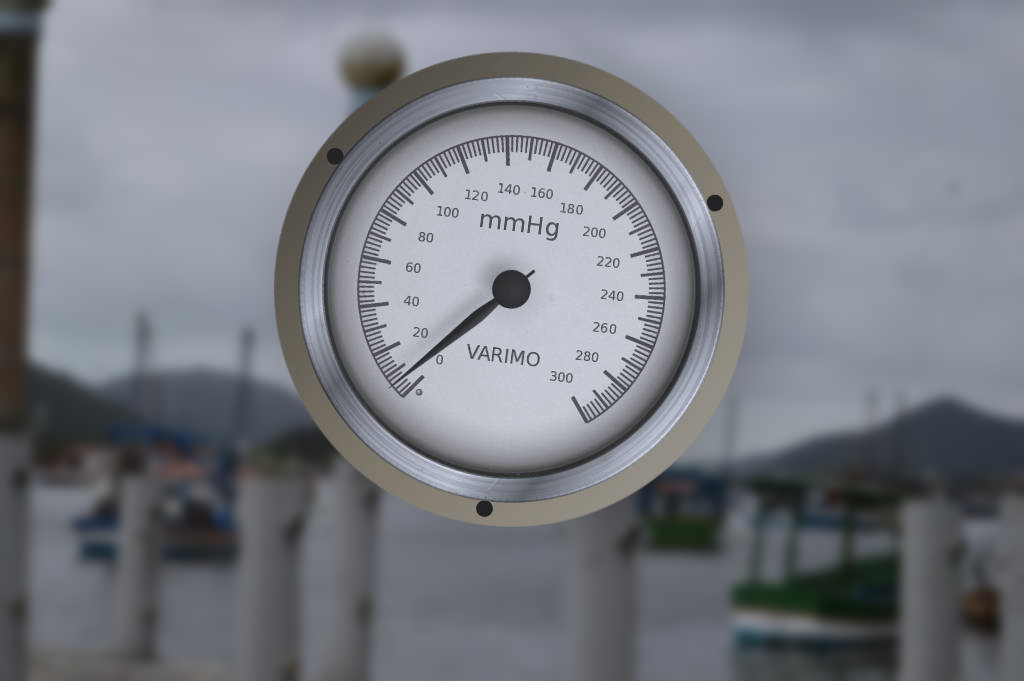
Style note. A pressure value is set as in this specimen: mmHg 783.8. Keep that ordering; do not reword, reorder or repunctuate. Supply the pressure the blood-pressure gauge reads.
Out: mmHg 6
